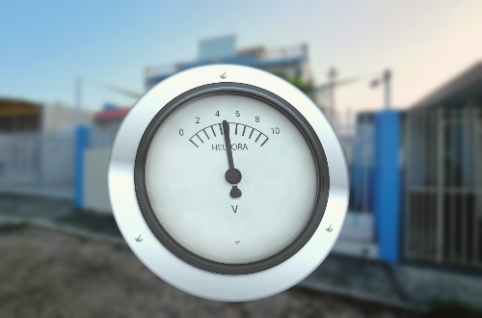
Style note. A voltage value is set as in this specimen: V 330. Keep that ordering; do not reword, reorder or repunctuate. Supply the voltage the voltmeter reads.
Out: V 4.5
